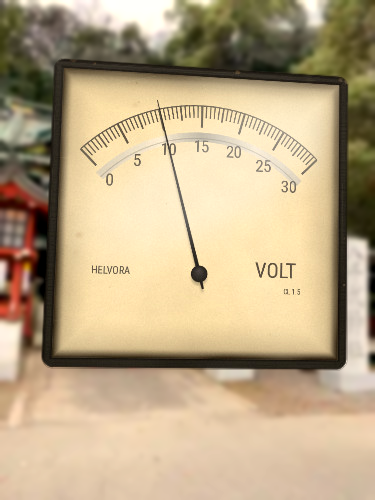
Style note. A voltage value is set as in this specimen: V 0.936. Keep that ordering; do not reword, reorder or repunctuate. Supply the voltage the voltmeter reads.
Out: V 10
